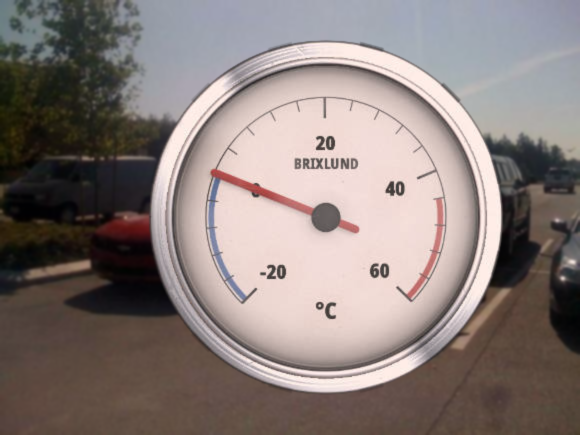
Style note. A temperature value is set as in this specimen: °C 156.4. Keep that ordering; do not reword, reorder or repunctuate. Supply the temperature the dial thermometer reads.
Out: °C 0
